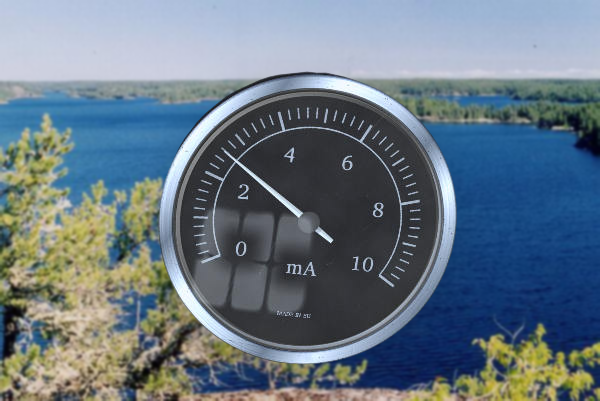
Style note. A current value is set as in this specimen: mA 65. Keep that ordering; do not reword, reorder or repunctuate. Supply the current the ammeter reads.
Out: mA 2.6
